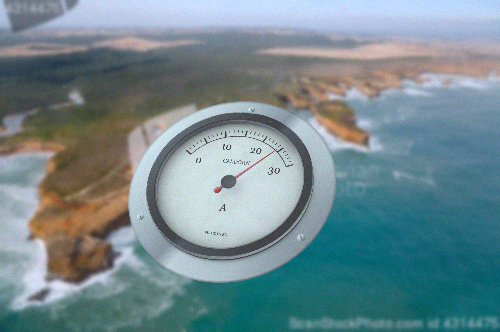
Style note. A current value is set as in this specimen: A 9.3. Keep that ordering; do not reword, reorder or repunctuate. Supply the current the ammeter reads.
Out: A 25
